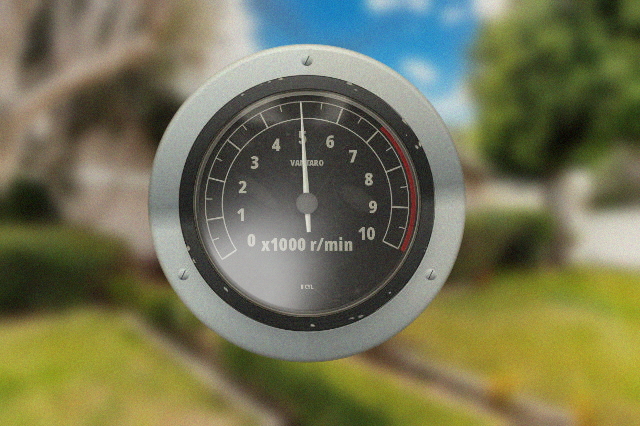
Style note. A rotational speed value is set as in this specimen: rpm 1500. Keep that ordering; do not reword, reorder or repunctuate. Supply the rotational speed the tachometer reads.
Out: rpm 5000
